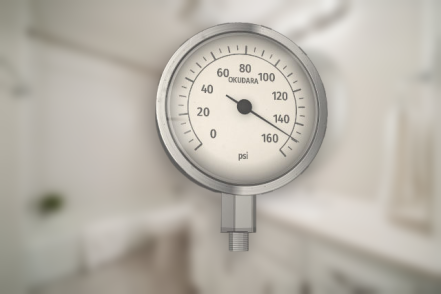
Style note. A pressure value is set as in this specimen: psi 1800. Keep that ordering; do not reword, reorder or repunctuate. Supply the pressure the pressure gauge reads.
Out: psi 150
